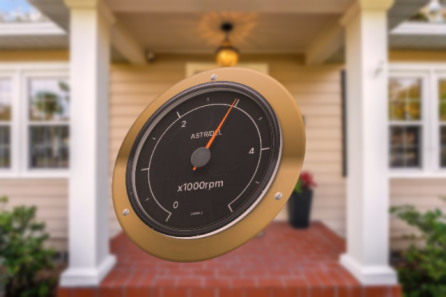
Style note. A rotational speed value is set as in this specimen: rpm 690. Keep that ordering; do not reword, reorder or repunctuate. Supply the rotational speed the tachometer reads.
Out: rpm 3000
